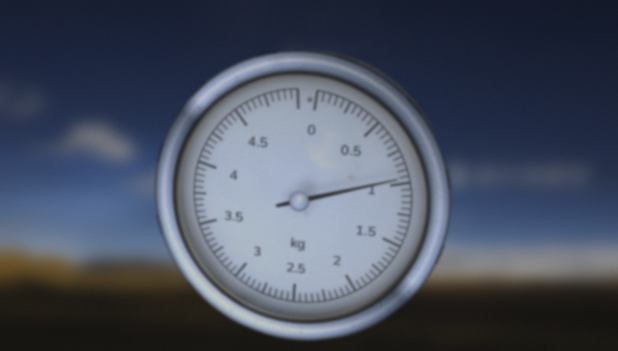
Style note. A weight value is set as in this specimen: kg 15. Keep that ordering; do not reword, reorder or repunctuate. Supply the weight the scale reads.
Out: kg 0.95
